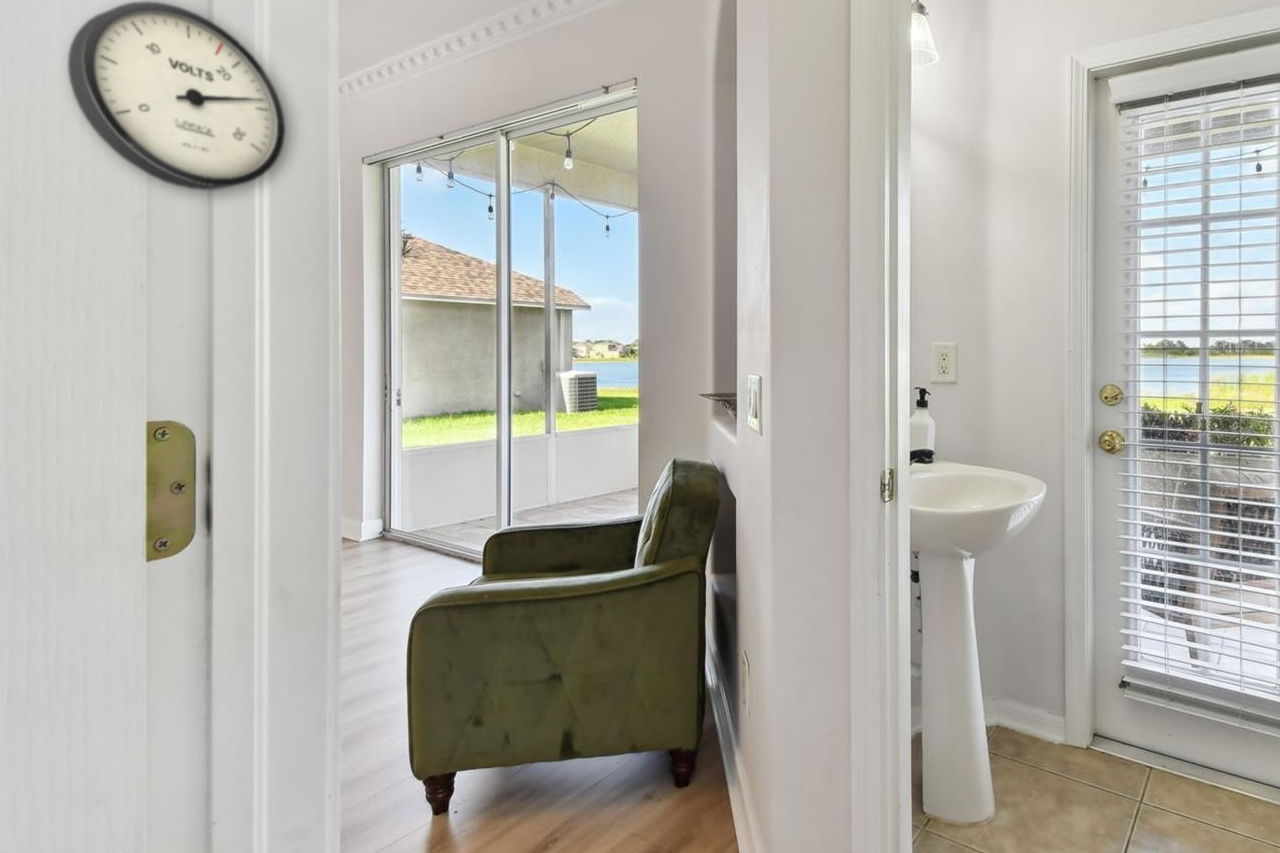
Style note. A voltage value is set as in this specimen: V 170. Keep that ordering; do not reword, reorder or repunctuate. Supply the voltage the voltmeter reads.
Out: V 24
